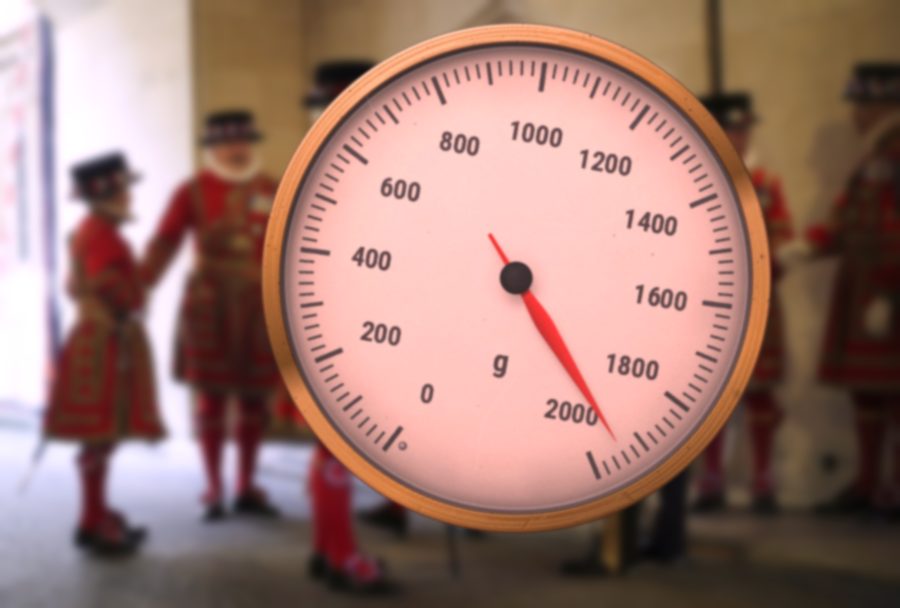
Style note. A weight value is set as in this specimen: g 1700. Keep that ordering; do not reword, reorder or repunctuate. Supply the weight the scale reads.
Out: g 1940
